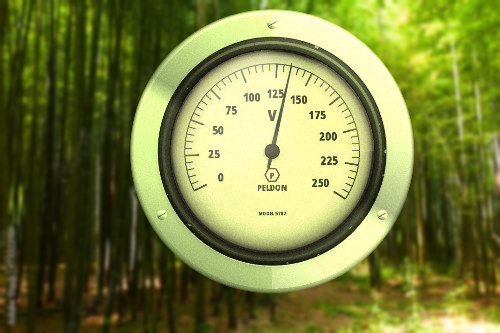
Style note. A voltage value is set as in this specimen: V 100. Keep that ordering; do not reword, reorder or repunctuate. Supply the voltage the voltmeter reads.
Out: V 135
